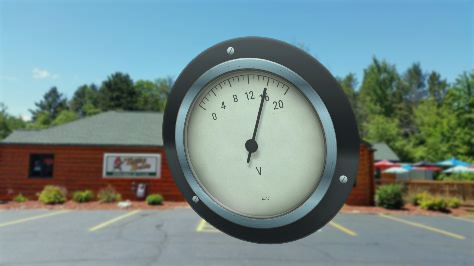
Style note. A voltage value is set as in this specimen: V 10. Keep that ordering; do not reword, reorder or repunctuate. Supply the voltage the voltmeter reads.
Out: V 16
